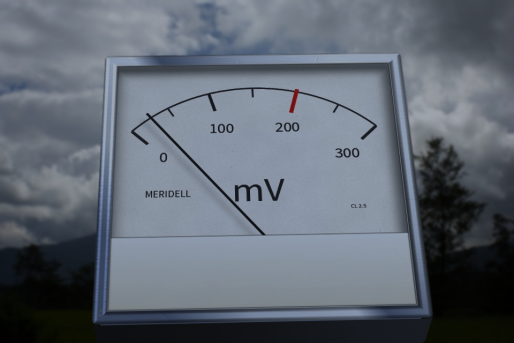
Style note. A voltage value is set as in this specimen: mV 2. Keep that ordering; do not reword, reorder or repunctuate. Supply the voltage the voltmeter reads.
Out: mV 25
